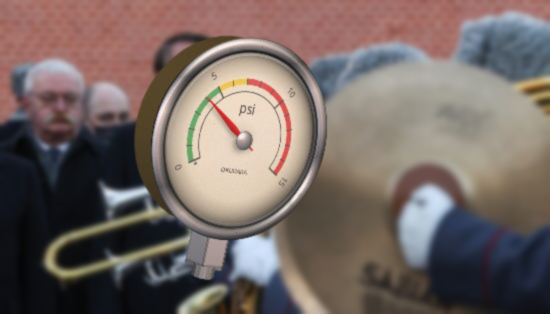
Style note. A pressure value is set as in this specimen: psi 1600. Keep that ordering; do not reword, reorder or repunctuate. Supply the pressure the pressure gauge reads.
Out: psi 4
